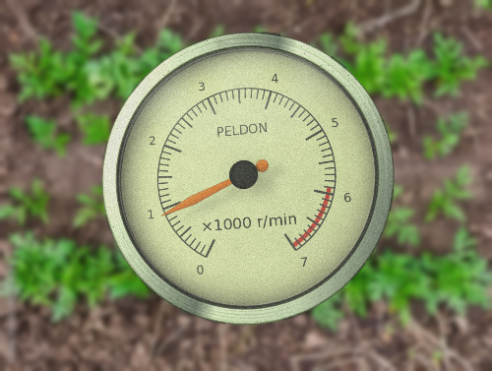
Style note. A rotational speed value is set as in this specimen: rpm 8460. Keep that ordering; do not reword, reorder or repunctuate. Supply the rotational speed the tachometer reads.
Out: rpm 900
